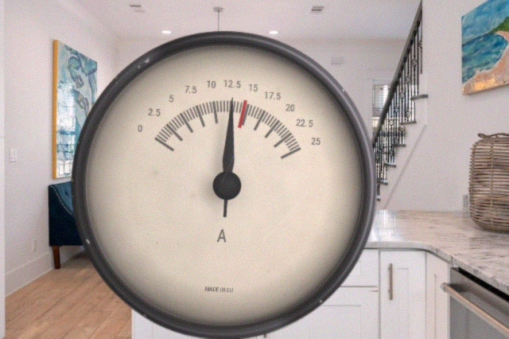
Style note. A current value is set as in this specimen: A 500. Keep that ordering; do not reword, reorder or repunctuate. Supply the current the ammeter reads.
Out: A 12.5
